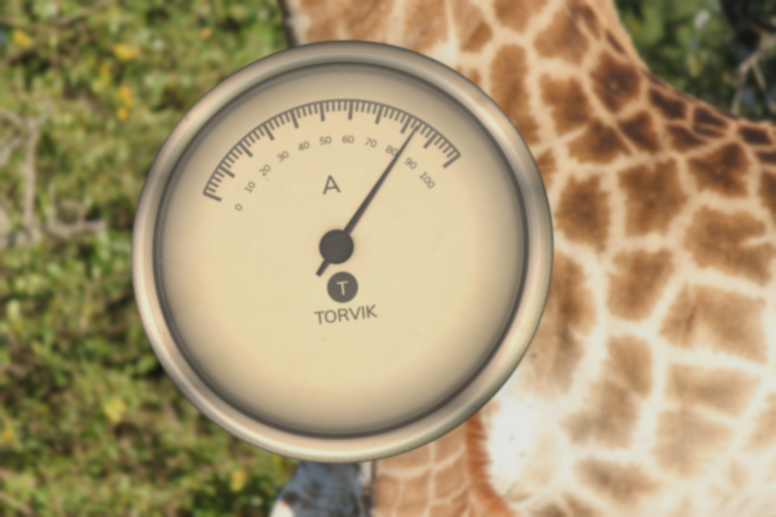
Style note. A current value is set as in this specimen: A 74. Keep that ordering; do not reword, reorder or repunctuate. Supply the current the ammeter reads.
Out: A 84
